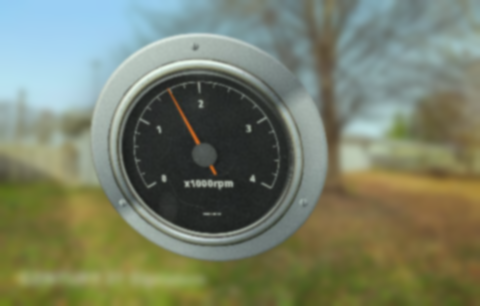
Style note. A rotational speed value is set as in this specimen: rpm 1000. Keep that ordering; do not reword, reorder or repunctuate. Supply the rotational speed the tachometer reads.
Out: rpm 1600
